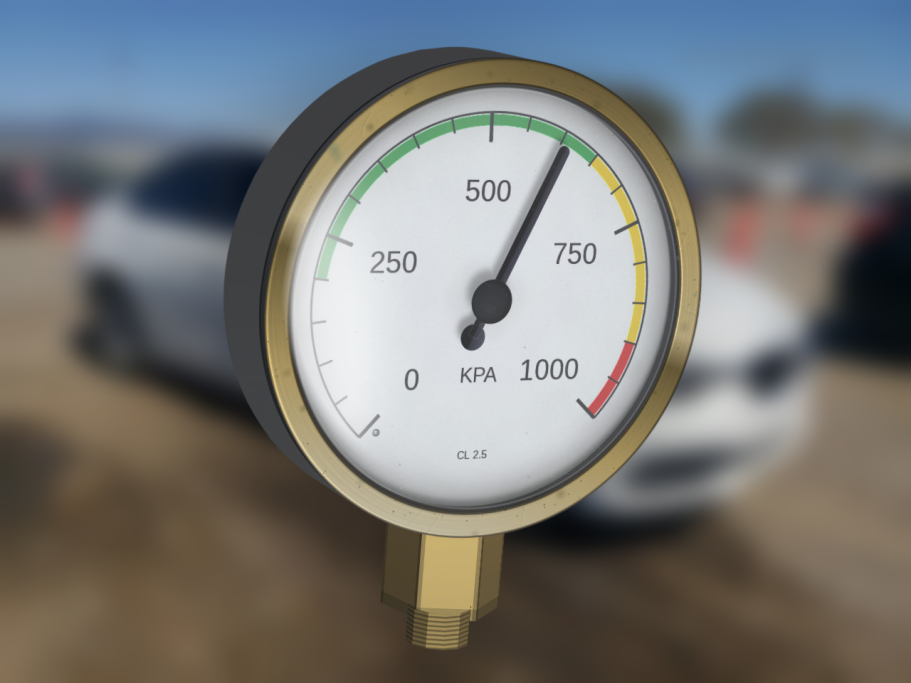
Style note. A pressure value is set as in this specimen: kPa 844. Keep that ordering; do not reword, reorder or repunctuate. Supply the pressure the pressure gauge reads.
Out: kPa 600
